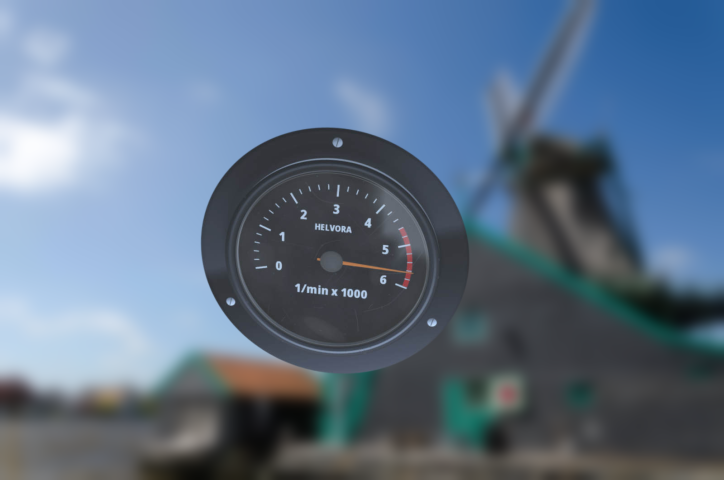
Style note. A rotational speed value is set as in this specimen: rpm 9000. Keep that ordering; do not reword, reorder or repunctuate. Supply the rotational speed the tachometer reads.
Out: rpm 5600
